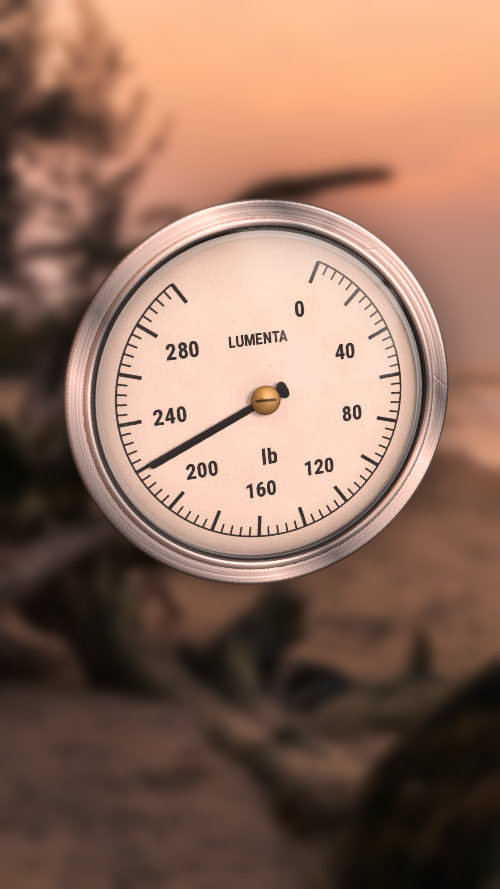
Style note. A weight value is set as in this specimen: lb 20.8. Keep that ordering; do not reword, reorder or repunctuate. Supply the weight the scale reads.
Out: lb 220
